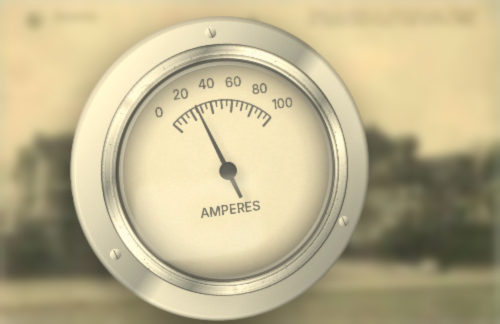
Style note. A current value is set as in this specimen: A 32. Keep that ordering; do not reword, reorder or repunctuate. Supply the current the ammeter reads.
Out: A 25
